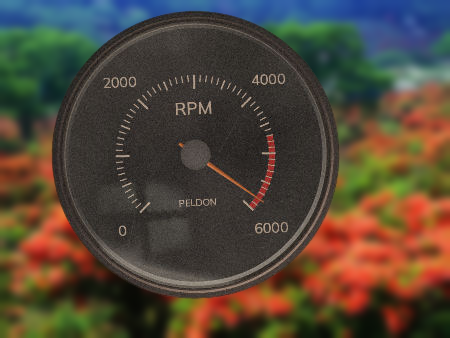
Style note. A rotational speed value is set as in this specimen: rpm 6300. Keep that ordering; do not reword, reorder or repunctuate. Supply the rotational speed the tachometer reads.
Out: rpm 5800
